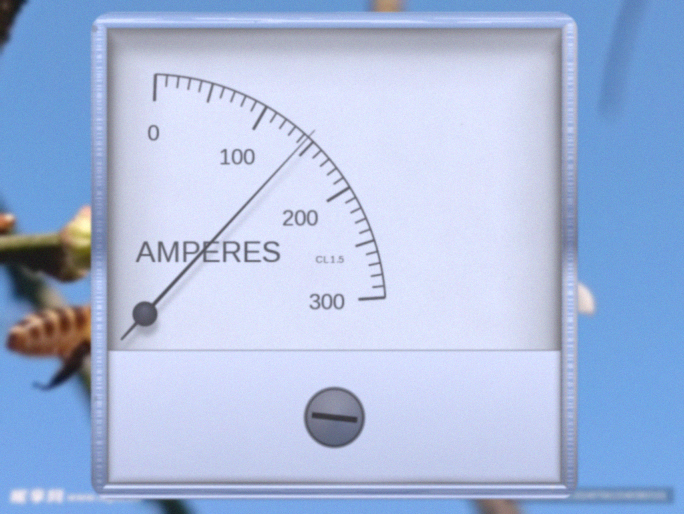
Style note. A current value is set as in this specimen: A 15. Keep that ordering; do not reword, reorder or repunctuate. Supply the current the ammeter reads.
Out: A 145
